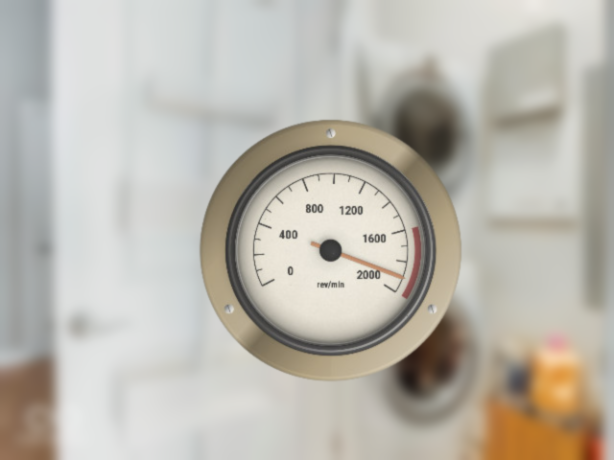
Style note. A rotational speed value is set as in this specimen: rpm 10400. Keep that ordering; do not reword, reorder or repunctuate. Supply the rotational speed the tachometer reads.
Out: rpm 1900
